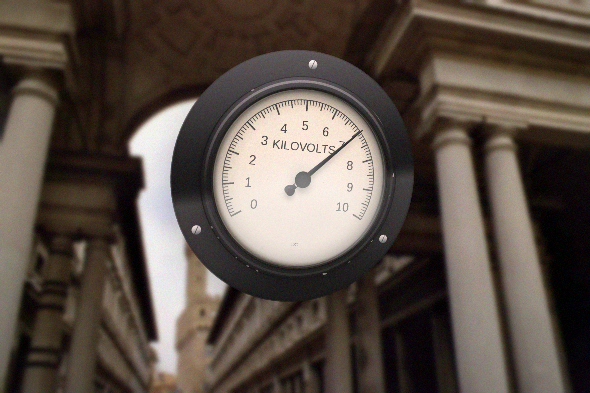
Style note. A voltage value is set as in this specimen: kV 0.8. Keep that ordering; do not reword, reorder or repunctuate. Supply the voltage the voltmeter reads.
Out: kV 7
